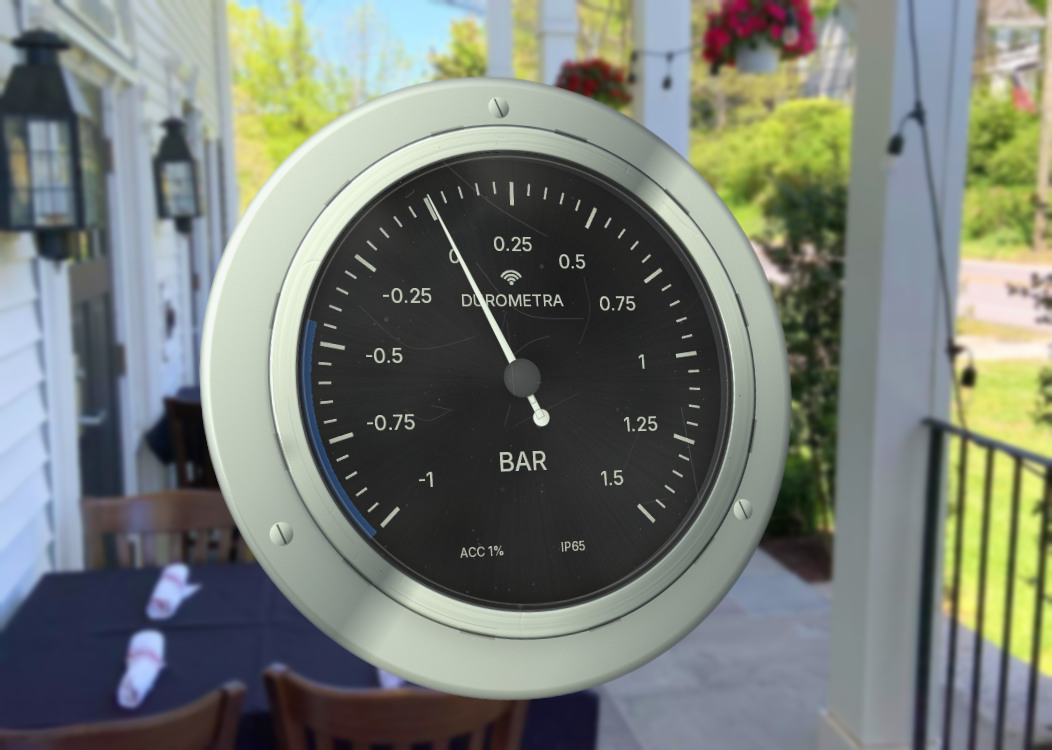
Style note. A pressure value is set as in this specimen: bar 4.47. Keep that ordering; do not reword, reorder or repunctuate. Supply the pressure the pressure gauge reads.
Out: bar 0
